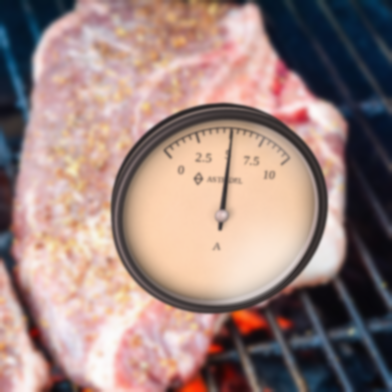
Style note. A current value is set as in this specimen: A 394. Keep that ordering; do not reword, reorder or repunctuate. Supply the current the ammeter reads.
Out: A 5
